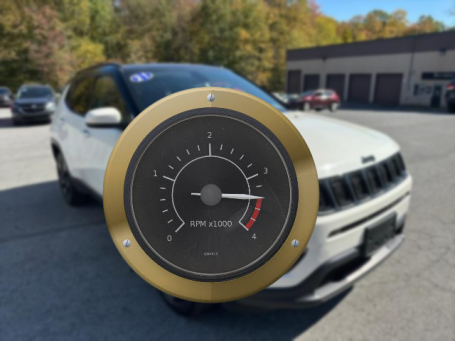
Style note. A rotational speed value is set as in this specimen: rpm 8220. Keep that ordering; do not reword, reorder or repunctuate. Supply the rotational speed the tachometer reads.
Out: rpm 3400
